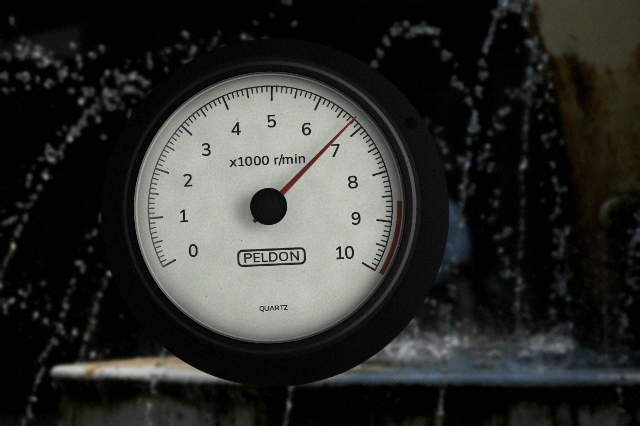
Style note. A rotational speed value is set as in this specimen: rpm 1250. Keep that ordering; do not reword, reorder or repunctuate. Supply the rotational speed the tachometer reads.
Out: rpm 6800
